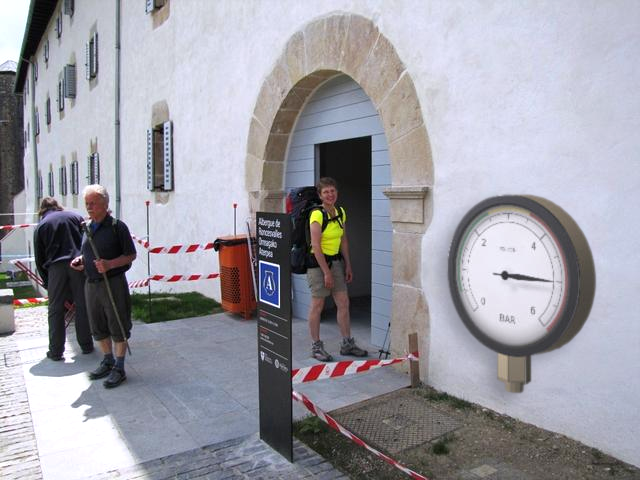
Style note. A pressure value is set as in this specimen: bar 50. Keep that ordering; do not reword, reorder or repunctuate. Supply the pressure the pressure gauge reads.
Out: bar 5
